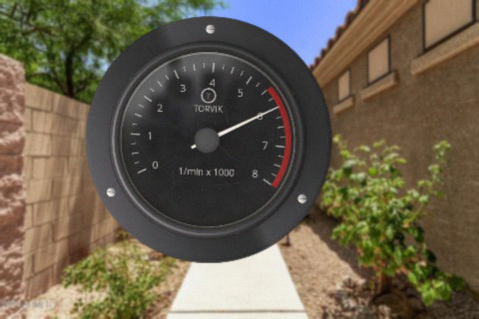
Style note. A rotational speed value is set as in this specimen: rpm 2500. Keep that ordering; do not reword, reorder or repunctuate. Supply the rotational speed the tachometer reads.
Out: rpm 6000
